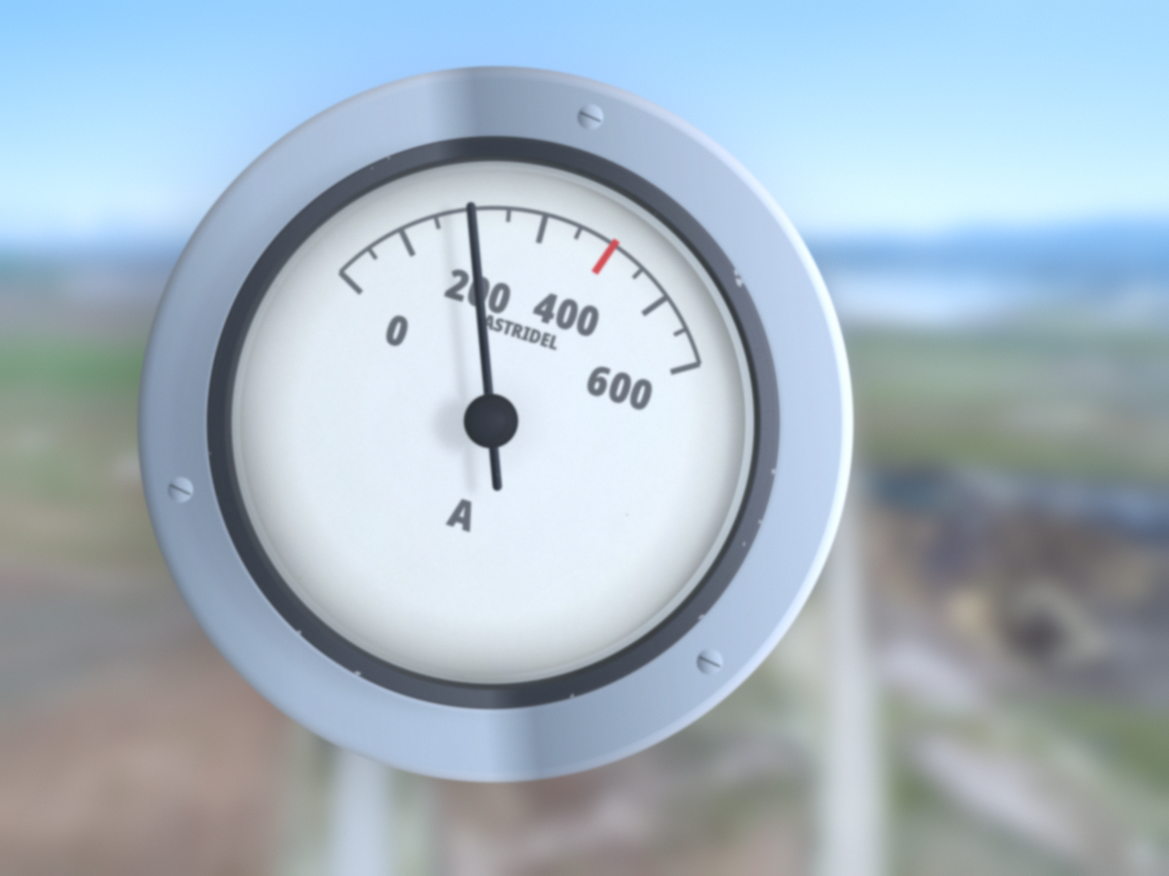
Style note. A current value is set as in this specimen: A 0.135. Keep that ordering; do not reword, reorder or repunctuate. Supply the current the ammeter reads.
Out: A 200
